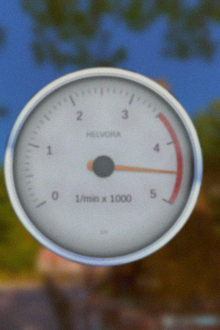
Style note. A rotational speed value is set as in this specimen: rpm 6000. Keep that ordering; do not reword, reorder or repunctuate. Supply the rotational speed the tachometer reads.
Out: rpm 4500
